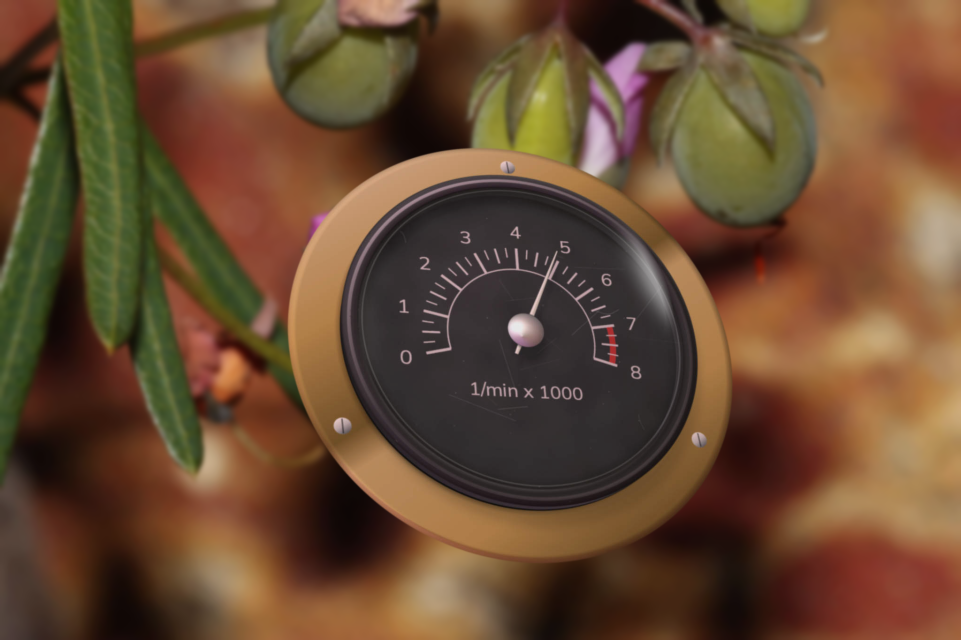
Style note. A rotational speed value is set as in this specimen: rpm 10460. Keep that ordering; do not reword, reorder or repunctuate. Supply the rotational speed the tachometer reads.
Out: rpm 4875
